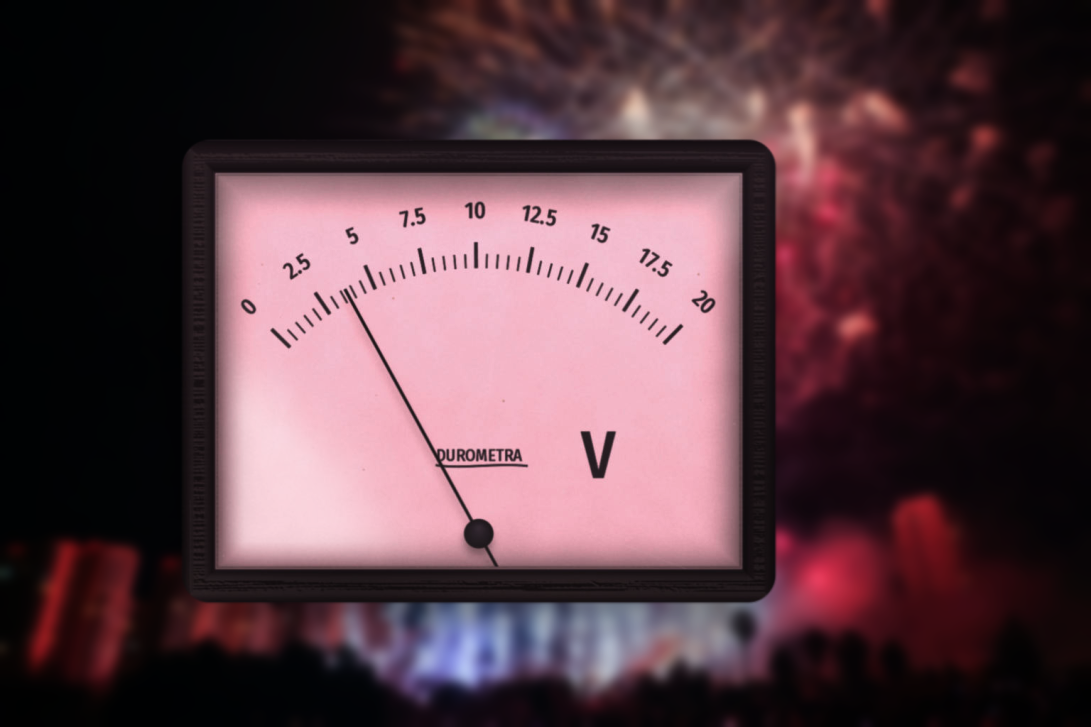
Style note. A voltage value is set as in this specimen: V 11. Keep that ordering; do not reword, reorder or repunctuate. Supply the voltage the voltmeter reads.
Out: V 3.75
